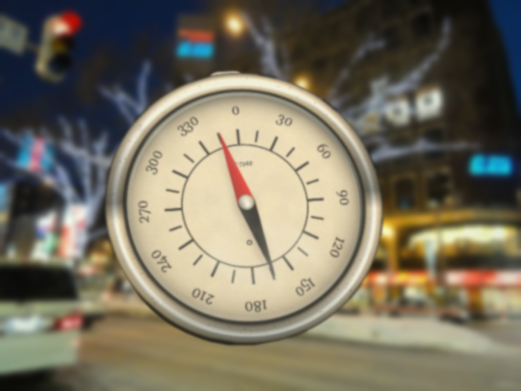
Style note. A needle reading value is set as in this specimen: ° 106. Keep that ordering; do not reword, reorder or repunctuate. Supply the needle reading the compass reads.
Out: ° 345
